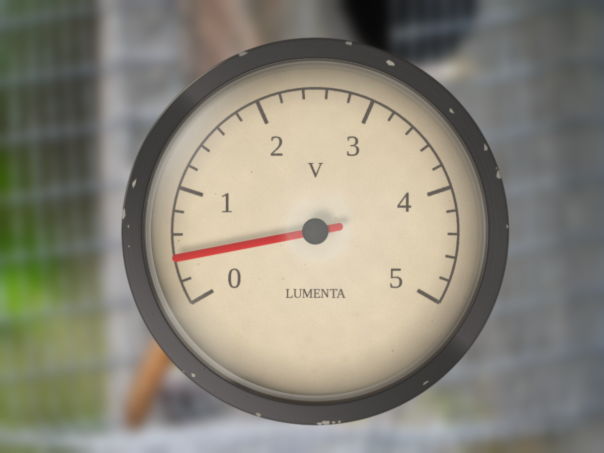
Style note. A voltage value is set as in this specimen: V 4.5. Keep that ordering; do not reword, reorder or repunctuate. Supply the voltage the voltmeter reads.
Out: V 0.4
